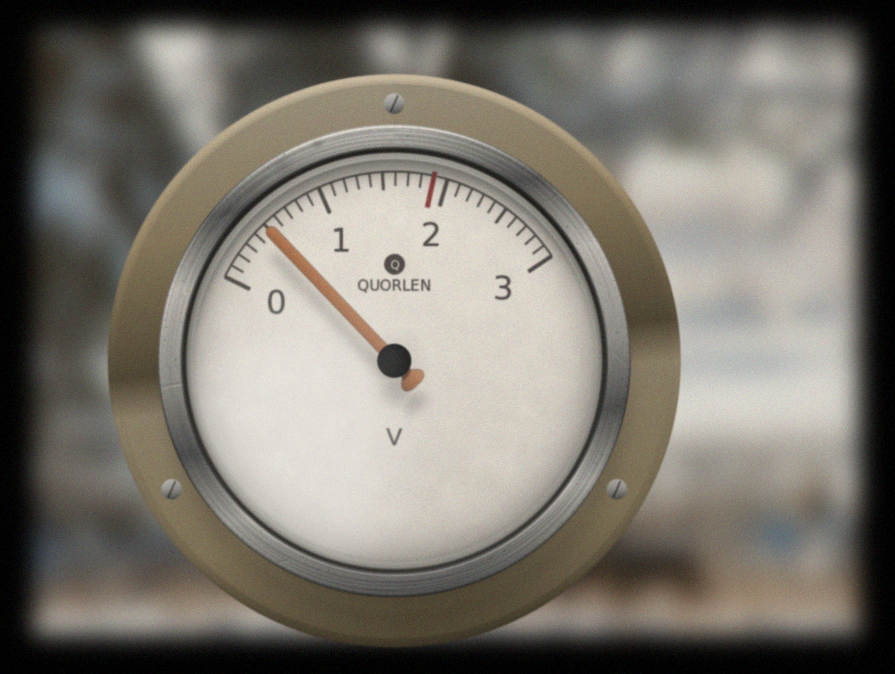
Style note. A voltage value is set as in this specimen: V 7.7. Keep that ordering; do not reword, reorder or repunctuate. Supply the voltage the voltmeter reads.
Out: V 0.5
